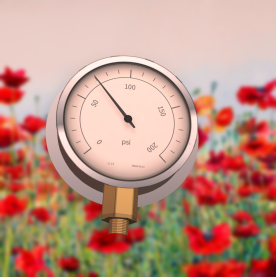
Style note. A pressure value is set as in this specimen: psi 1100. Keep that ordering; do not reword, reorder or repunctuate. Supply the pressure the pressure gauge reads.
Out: psi 70
